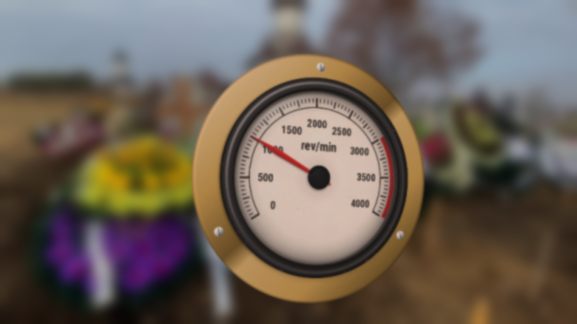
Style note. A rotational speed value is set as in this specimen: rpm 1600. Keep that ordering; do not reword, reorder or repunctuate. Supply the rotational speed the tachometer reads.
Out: rpm 1000
